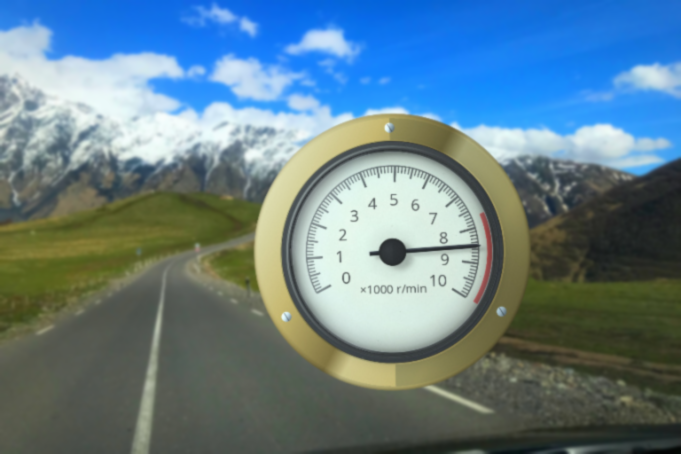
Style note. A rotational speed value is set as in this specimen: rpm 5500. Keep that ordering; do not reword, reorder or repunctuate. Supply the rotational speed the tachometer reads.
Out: rpm 8500
